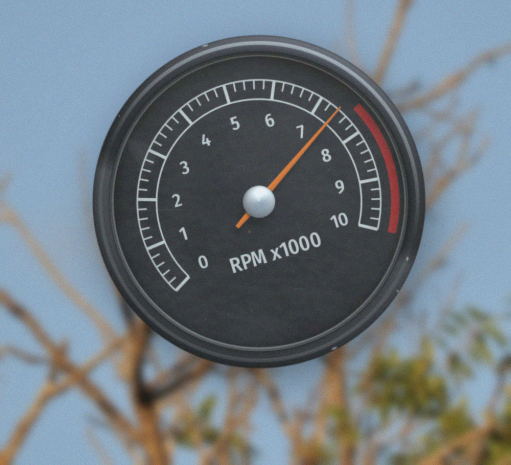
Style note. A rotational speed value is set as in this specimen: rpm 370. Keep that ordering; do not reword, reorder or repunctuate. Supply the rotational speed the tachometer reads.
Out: rpm 7400
